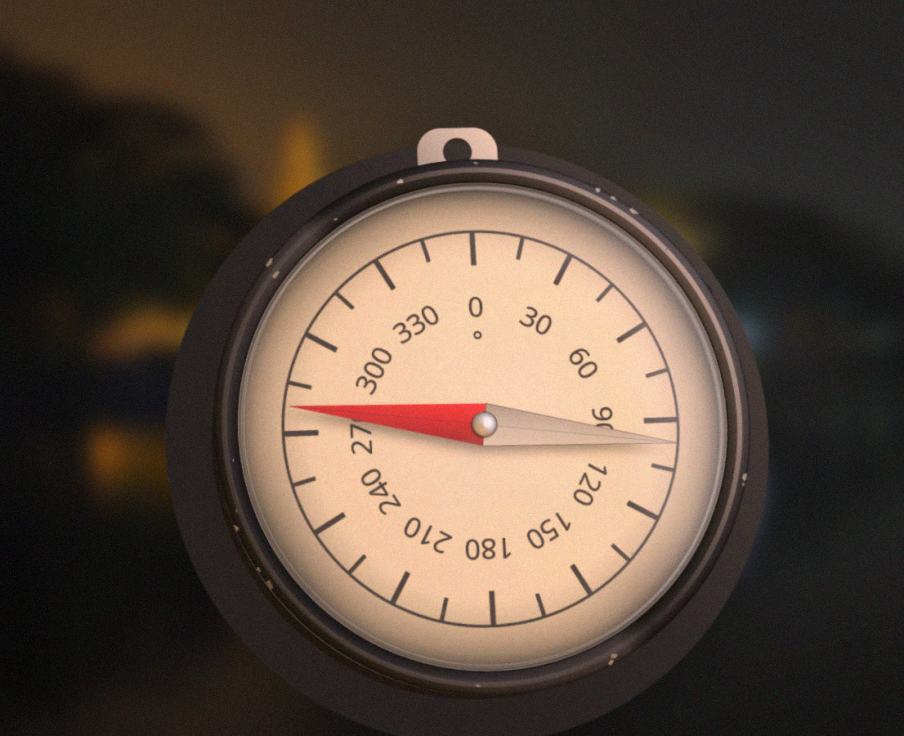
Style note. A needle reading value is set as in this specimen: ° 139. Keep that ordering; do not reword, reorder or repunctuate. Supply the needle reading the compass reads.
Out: ° 277.5
